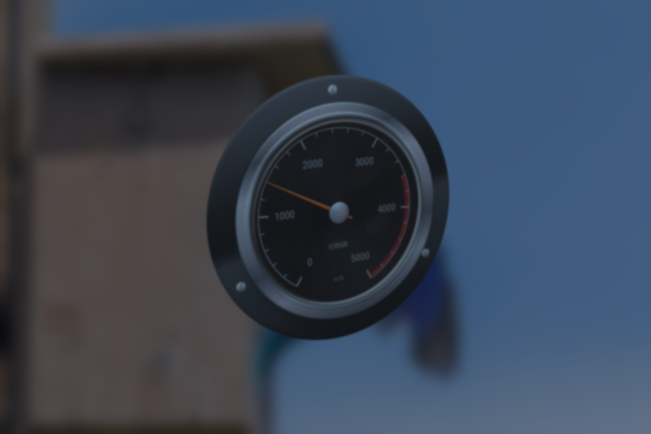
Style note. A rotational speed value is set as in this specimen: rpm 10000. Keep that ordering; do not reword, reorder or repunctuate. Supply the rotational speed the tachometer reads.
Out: rpm 1400
